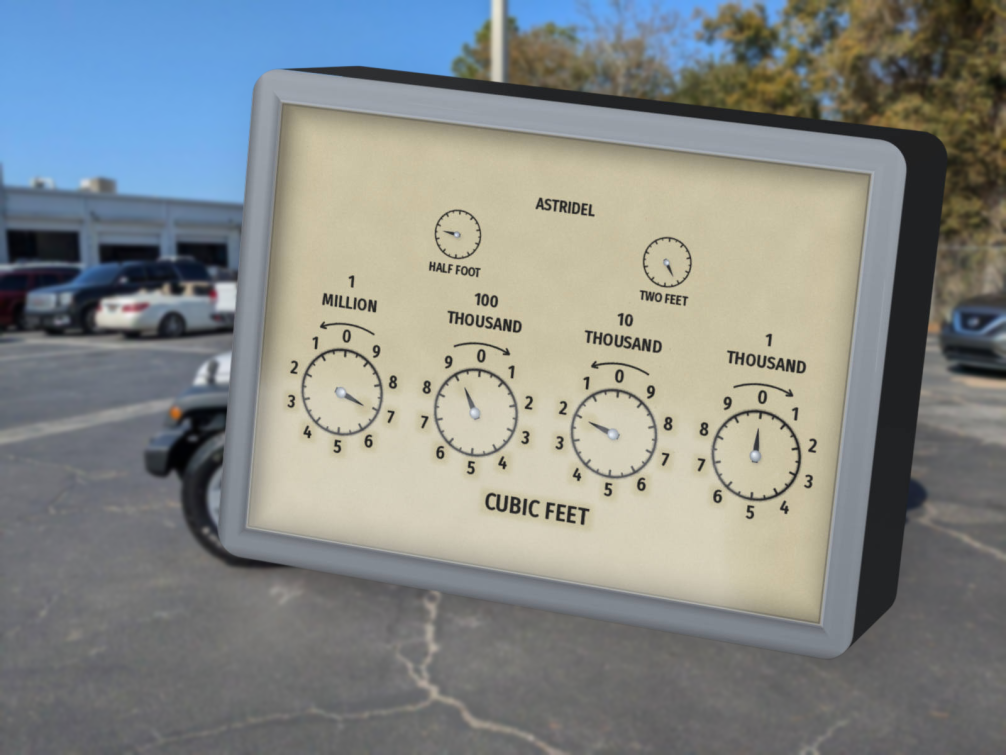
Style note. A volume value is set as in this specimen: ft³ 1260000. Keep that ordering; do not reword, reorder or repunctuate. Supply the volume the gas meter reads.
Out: ft³ 692000
